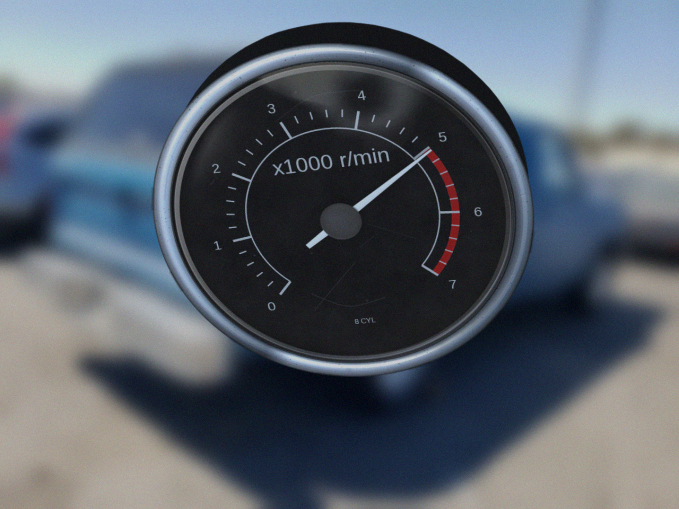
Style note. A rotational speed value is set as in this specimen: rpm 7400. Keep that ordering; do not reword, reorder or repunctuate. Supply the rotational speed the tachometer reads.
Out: rpm 5000
